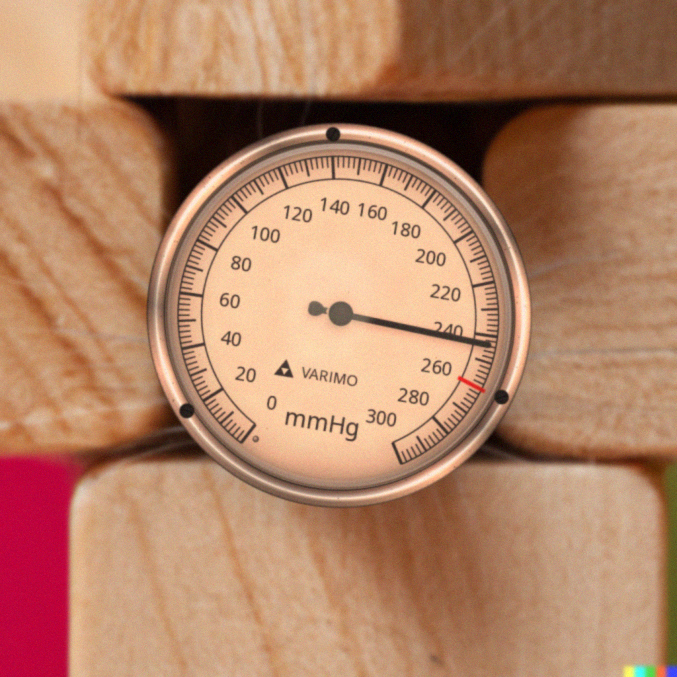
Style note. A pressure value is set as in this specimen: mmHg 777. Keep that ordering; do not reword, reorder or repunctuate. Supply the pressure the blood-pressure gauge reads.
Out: mmHg 244
